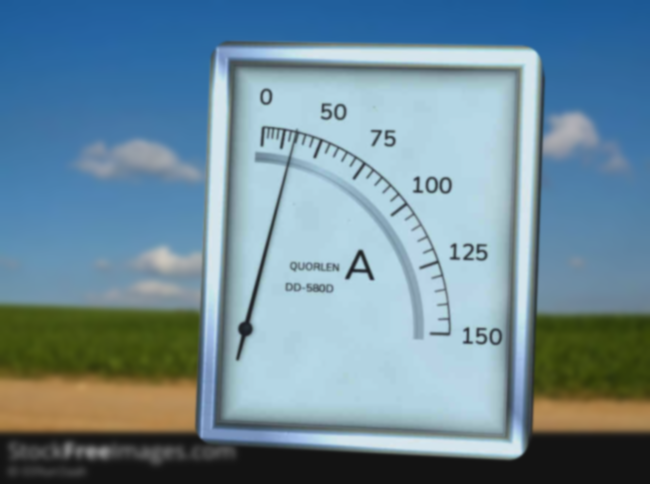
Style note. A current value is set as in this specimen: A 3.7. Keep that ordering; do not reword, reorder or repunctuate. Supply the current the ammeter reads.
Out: A 35
